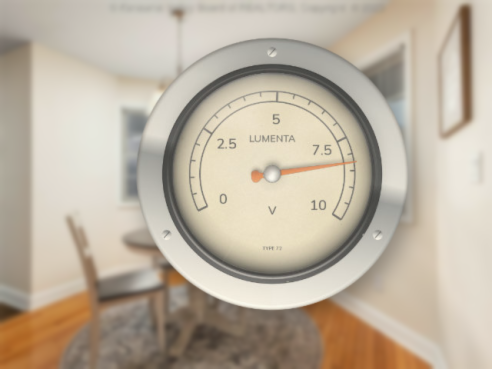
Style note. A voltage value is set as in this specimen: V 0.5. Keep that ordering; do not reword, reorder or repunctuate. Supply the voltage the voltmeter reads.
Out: V 8.25
